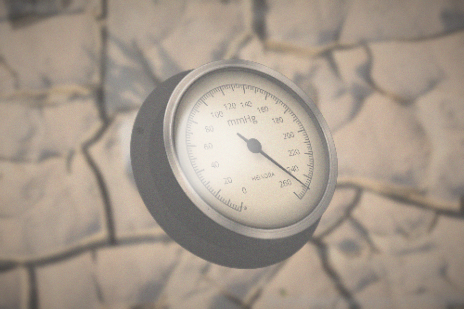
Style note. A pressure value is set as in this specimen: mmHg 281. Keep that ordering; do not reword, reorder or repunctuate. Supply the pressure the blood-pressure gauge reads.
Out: mmHg 250
